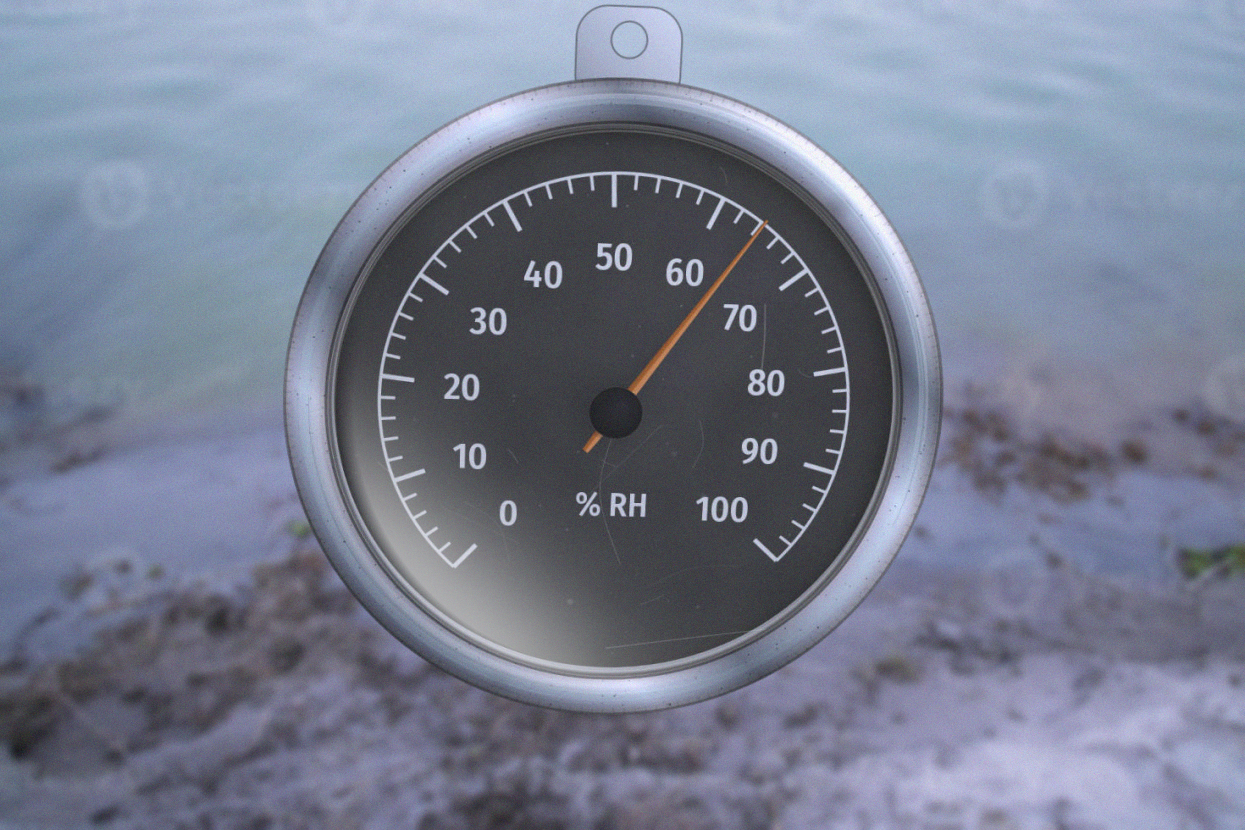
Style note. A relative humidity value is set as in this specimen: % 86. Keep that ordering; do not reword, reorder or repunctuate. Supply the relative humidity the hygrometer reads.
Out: % 64
